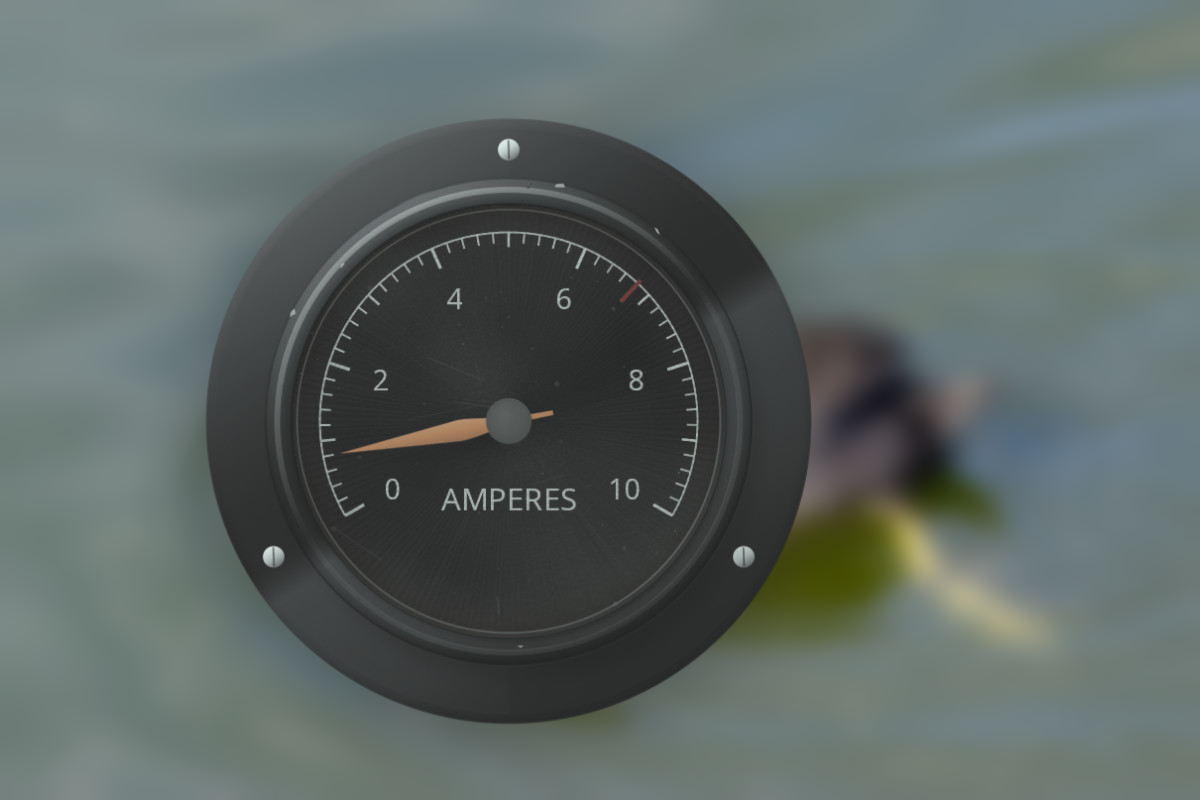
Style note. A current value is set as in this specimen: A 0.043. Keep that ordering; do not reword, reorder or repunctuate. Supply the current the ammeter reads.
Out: A 0.8
